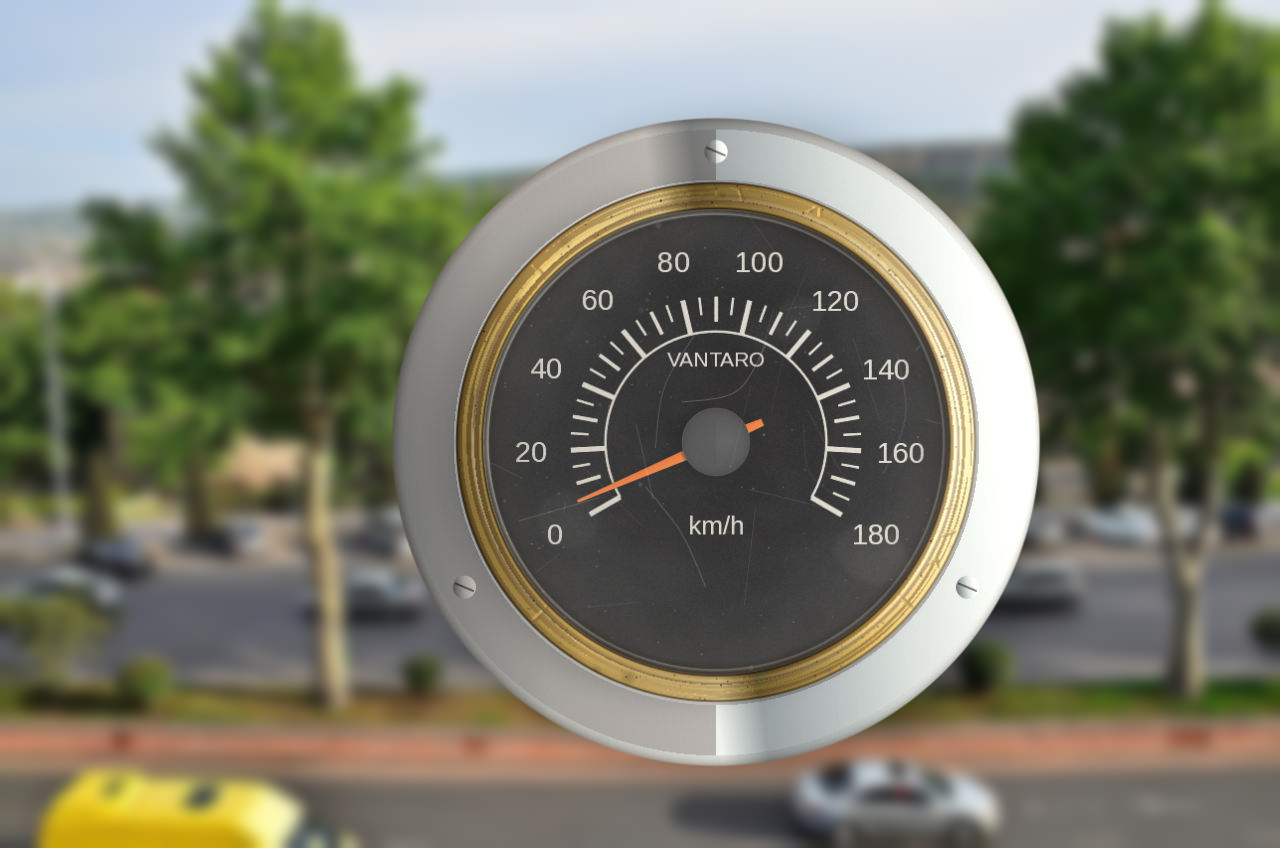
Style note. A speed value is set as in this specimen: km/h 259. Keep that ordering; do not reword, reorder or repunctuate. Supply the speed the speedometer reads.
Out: km/h 5
